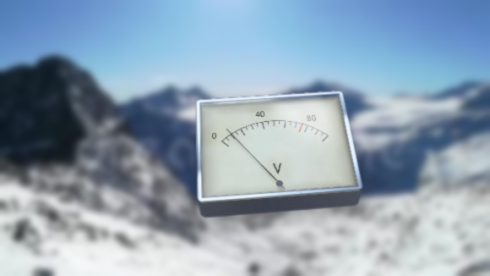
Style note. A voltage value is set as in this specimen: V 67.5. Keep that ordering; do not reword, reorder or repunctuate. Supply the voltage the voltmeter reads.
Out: V 10
